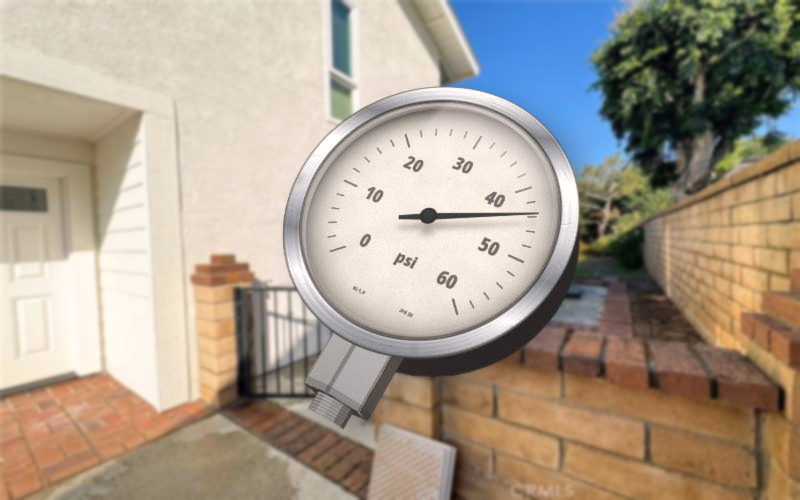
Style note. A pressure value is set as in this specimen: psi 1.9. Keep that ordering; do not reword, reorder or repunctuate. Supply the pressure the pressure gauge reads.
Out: psi 44
